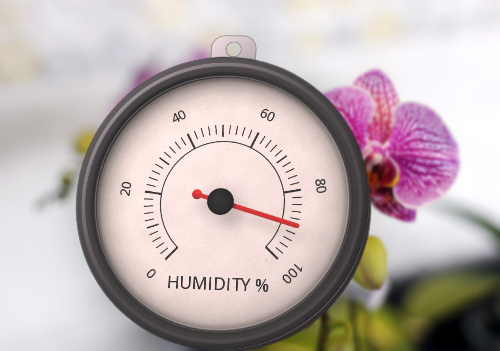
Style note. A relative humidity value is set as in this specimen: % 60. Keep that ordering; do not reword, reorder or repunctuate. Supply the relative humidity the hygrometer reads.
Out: % 90
